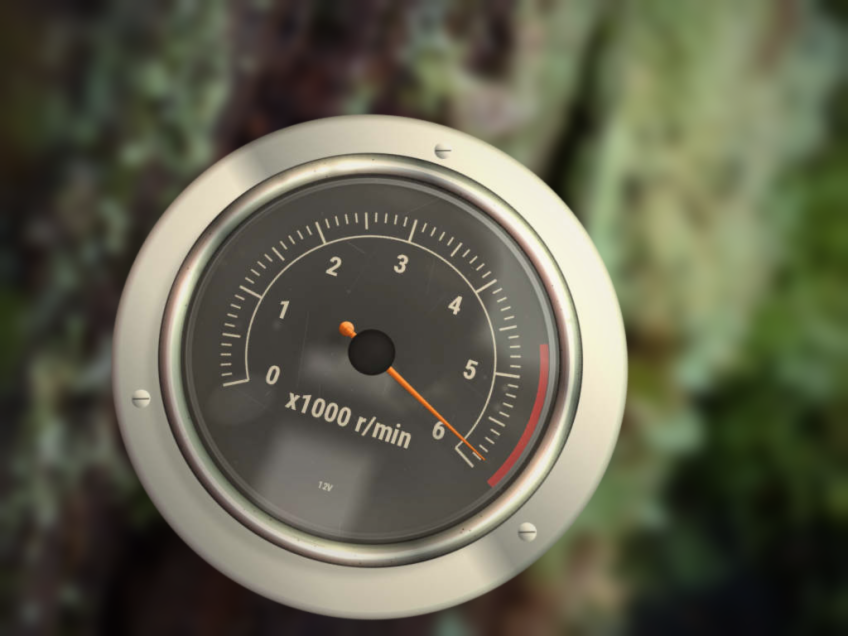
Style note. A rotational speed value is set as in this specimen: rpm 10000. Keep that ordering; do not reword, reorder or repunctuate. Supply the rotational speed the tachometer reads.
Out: rpm 5900
